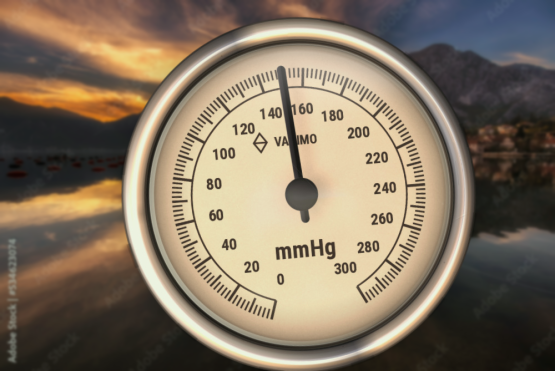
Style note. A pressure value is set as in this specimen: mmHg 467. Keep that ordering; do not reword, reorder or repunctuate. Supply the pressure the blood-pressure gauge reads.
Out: mmHg 150
